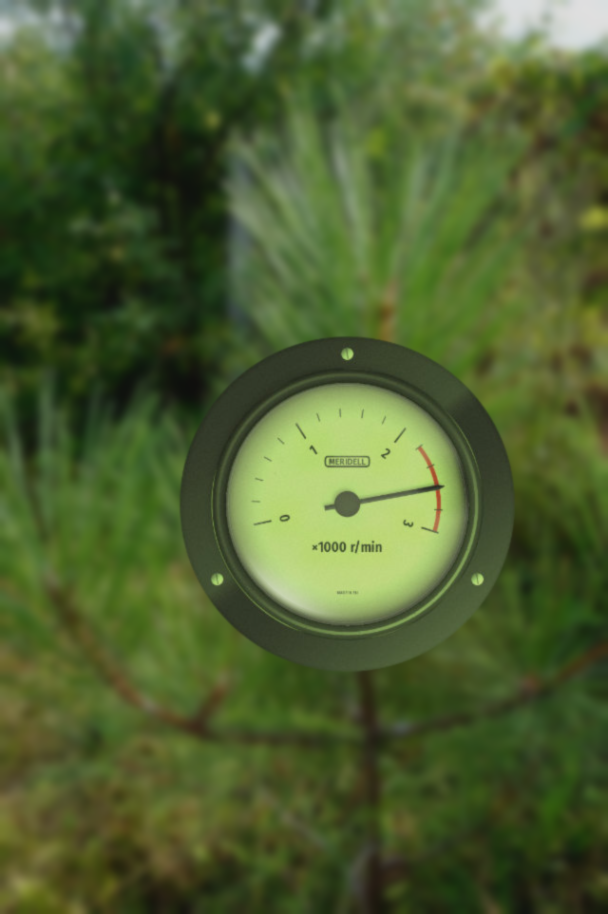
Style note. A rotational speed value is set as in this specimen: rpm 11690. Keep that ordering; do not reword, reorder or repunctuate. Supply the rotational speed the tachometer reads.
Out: rpm 2600
